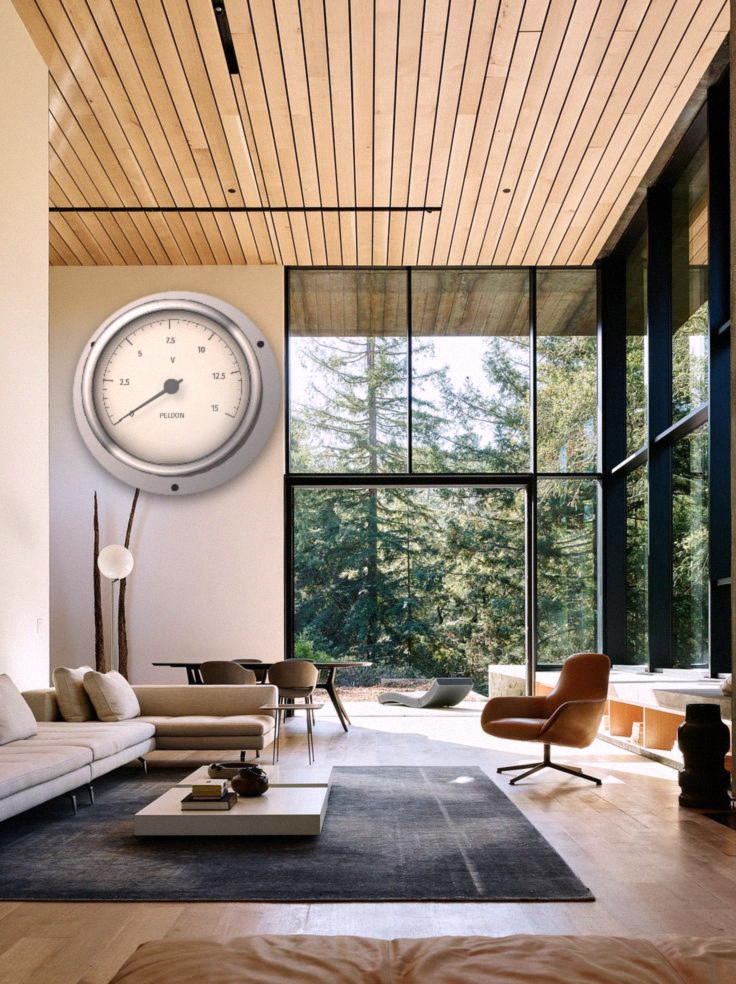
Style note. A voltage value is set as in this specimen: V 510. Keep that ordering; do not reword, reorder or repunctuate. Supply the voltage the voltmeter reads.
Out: V 0
